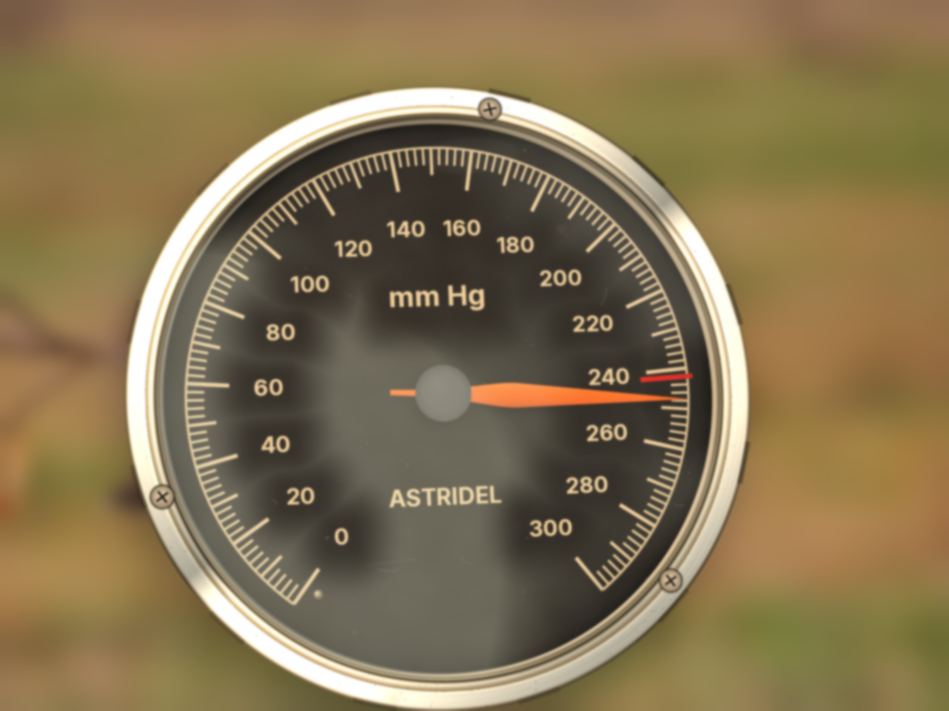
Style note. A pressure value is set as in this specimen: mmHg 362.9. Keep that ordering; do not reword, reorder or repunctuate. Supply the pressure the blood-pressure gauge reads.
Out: mmHg 248
